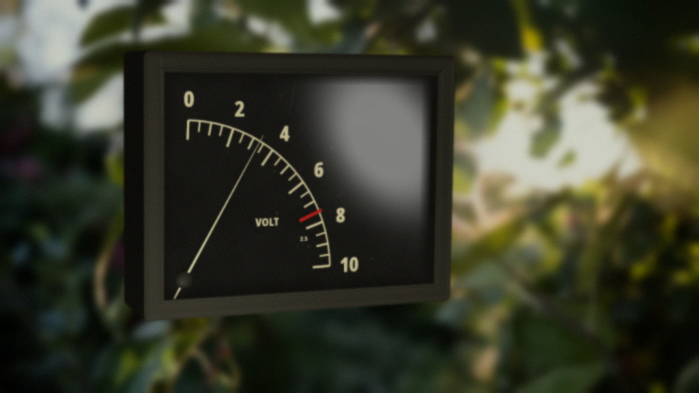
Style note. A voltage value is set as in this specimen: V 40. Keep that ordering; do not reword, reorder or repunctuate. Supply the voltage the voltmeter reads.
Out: V 3.25
